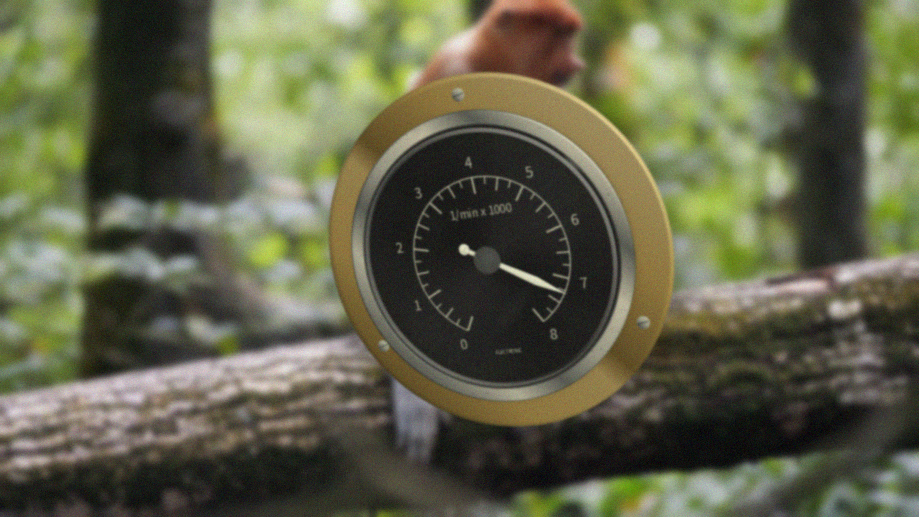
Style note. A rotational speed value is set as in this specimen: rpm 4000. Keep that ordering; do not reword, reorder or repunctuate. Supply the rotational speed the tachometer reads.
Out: rpm 7250
